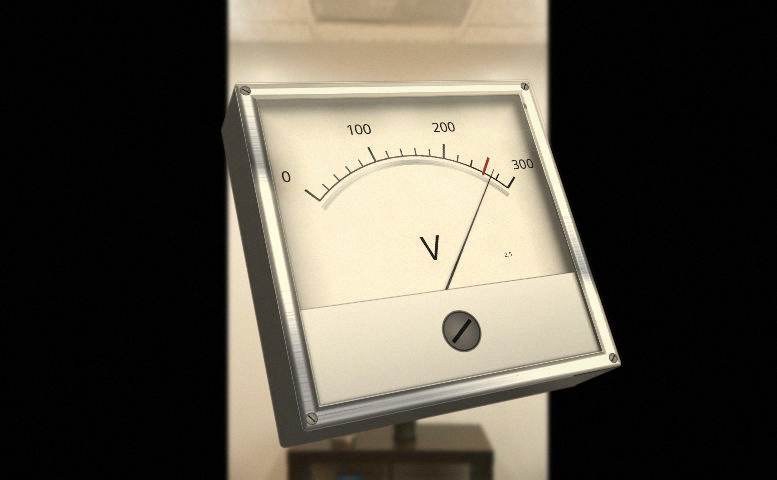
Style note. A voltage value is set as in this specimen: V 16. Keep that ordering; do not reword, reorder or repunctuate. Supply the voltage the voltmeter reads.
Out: V 270
